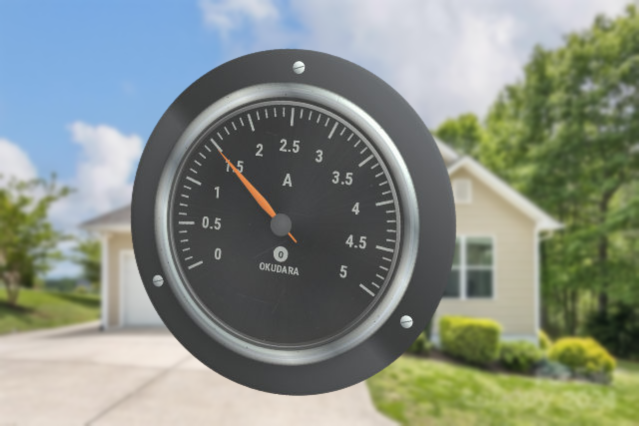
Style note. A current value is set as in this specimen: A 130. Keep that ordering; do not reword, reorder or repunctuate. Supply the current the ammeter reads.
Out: A 1.5
